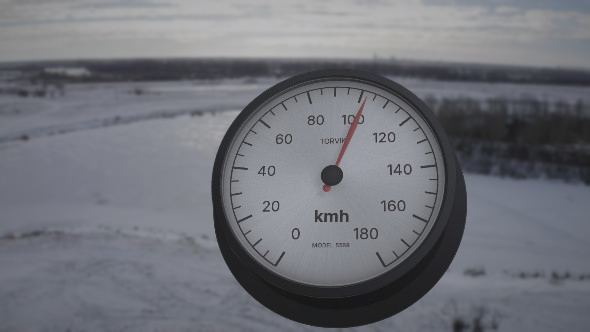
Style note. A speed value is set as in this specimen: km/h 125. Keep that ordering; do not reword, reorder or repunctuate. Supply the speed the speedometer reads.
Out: km/h 102.5
